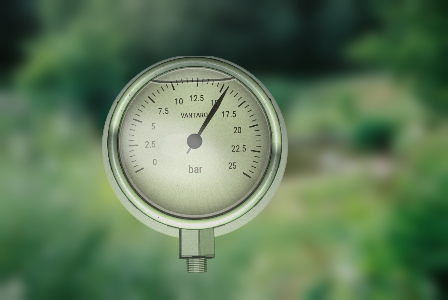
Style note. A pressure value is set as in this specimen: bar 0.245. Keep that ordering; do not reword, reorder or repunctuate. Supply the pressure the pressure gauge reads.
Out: bar 15.5
